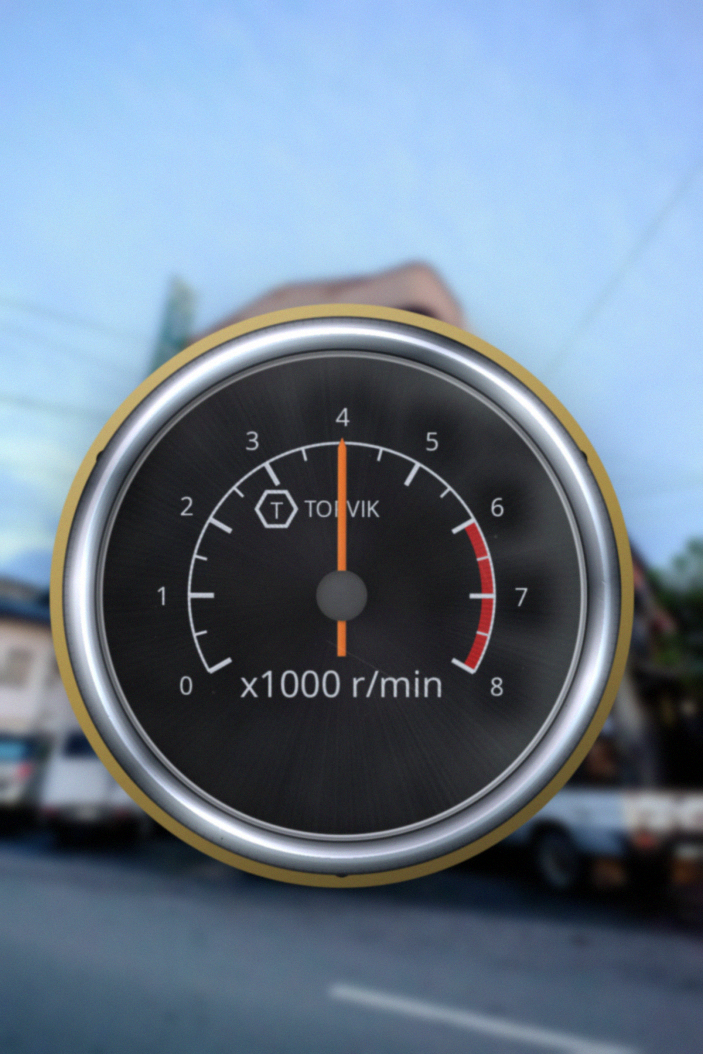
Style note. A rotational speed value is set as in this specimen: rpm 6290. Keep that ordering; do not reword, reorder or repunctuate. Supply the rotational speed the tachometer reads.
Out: rpm 4000
